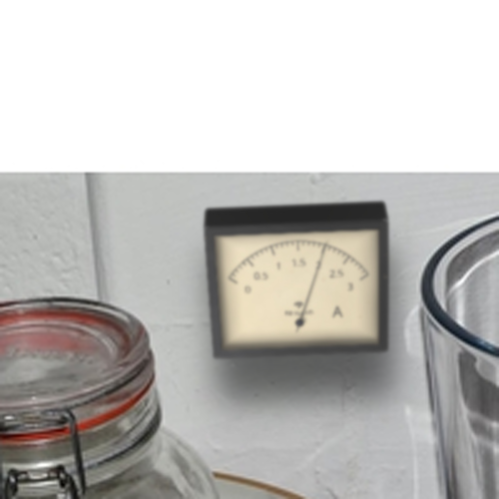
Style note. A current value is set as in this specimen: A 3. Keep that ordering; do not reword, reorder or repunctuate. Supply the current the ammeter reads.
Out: A 2
